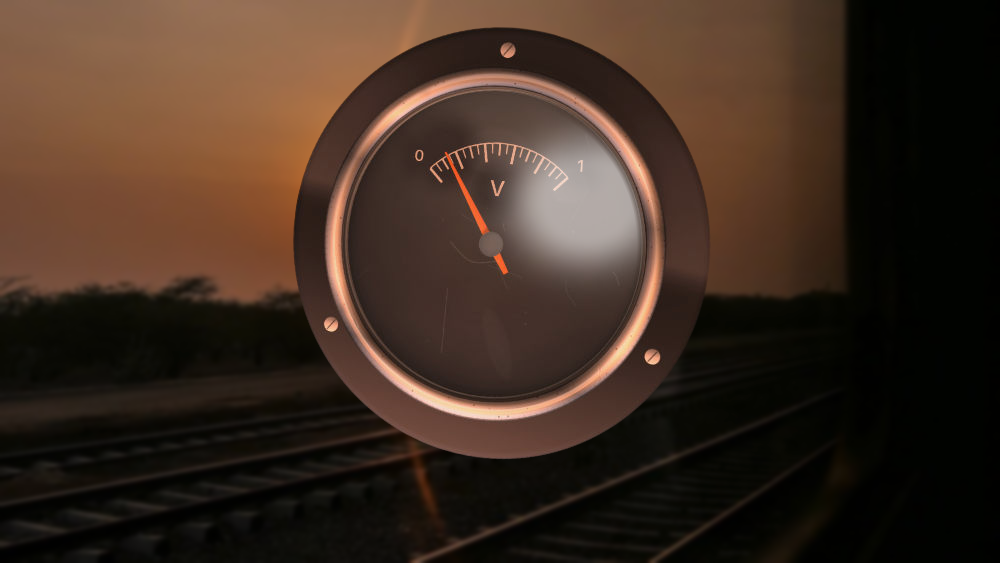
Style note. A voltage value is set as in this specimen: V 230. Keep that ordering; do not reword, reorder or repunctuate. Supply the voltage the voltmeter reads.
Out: V 0.15
